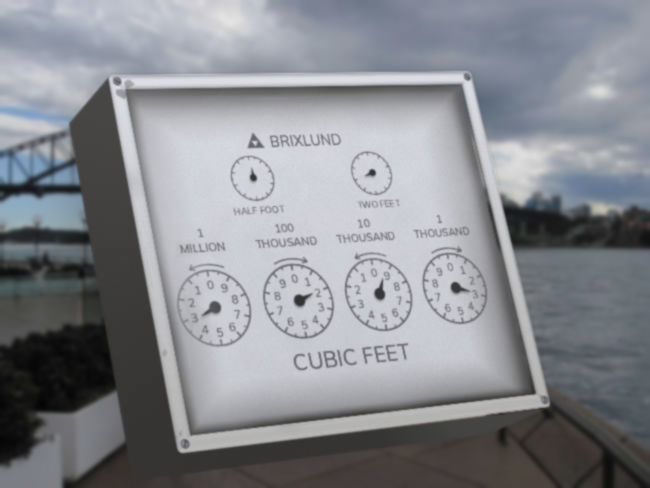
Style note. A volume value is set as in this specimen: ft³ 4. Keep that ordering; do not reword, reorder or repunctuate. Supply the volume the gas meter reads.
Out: ft³ 319300
